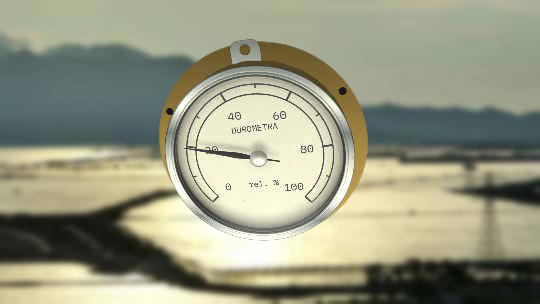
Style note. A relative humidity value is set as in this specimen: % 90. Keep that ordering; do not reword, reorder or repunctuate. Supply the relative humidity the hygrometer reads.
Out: % 20
